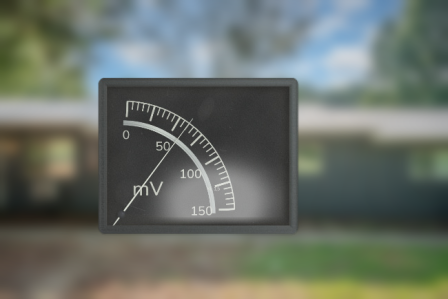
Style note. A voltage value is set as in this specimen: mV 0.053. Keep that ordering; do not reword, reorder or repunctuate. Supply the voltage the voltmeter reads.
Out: mV 60
